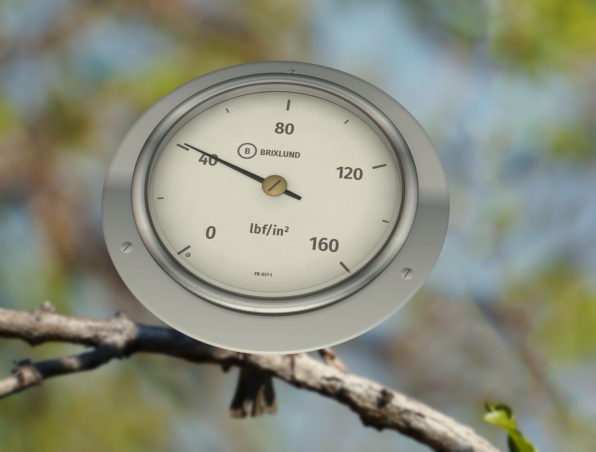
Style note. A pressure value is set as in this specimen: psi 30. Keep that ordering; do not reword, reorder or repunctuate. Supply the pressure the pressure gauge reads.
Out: psi 40
